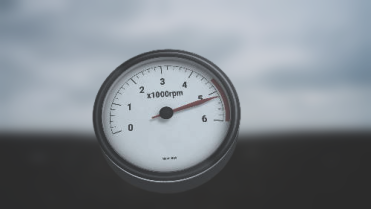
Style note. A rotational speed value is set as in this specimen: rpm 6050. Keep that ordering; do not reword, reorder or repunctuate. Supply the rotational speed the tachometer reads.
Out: rpm 5200
